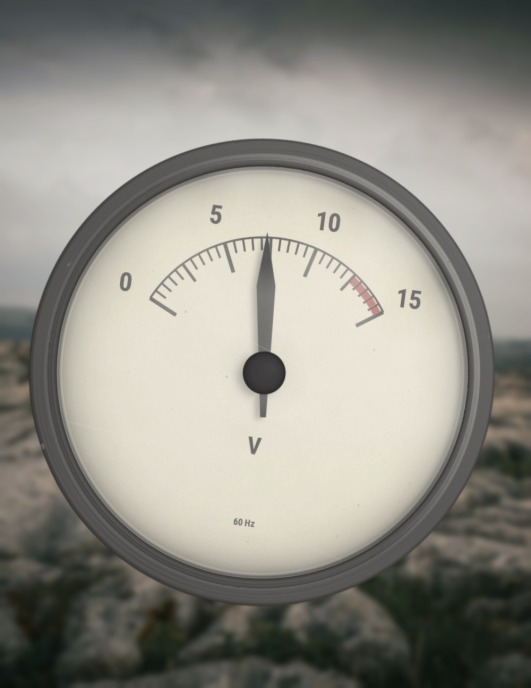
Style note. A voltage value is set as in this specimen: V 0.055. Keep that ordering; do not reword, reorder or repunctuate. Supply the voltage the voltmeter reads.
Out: V 7.25
